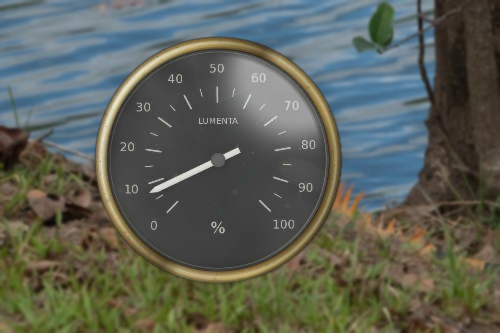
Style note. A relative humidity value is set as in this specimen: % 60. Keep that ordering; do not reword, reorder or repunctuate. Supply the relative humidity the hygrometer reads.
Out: % 7.5
